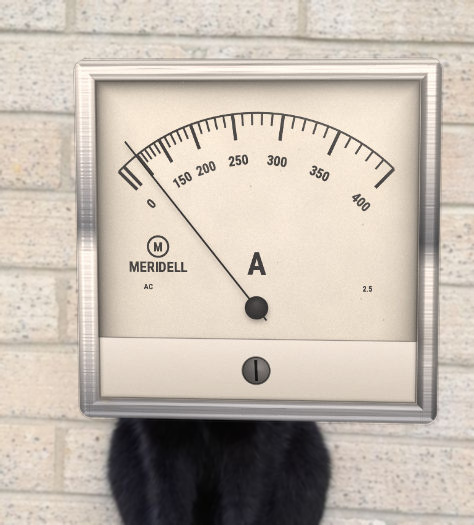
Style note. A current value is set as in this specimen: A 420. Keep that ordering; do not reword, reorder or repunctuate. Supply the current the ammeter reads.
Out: A 100
